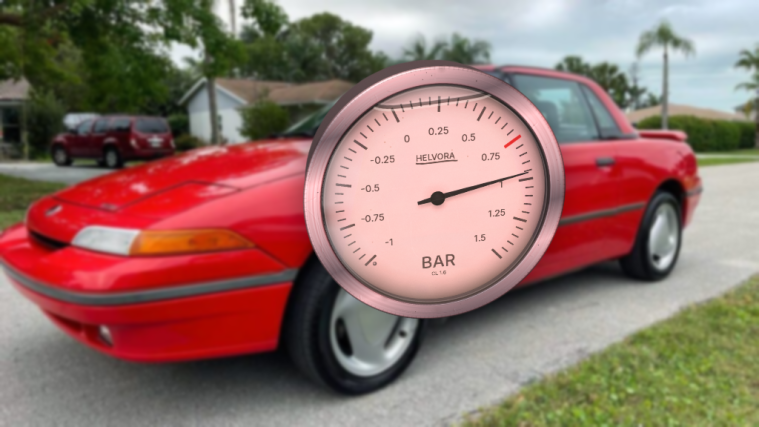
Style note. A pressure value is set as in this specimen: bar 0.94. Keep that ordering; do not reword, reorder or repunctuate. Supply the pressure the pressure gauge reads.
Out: bar 0.95
